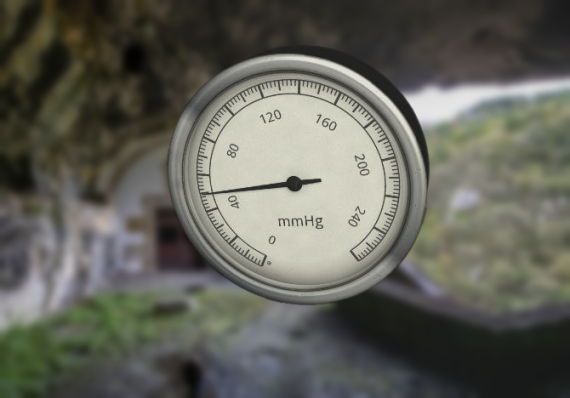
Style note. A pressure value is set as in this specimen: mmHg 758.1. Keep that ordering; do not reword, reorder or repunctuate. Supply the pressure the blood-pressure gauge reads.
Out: mmHg 50
